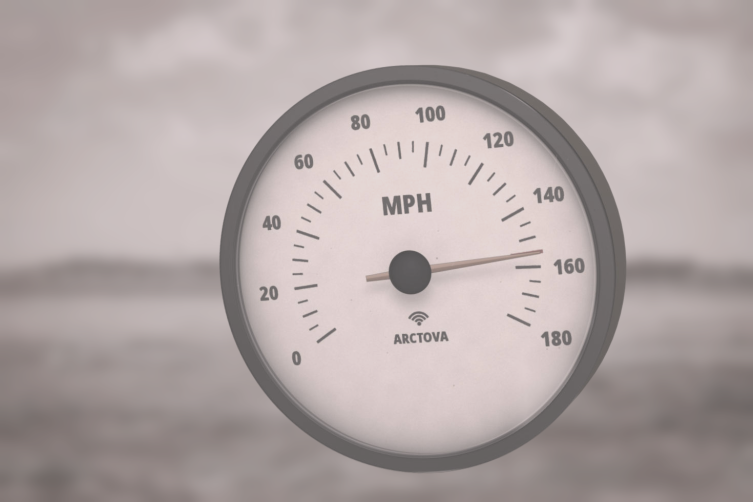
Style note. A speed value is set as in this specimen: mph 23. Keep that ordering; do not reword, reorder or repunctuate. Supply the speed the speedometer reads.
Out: mph 155
